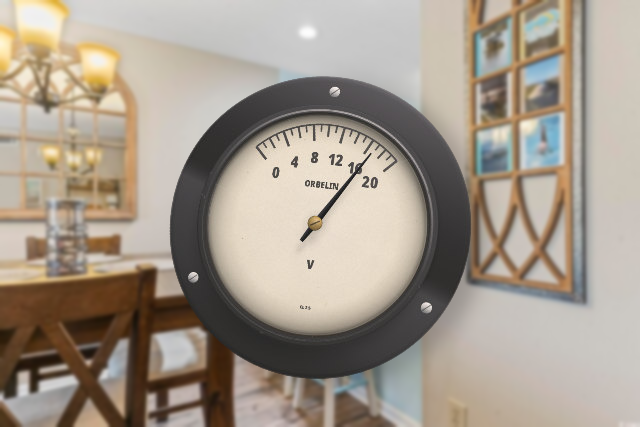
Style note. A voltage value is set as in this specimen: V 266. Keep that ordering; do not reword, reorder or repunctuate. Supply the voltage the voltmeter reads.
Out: V 17
